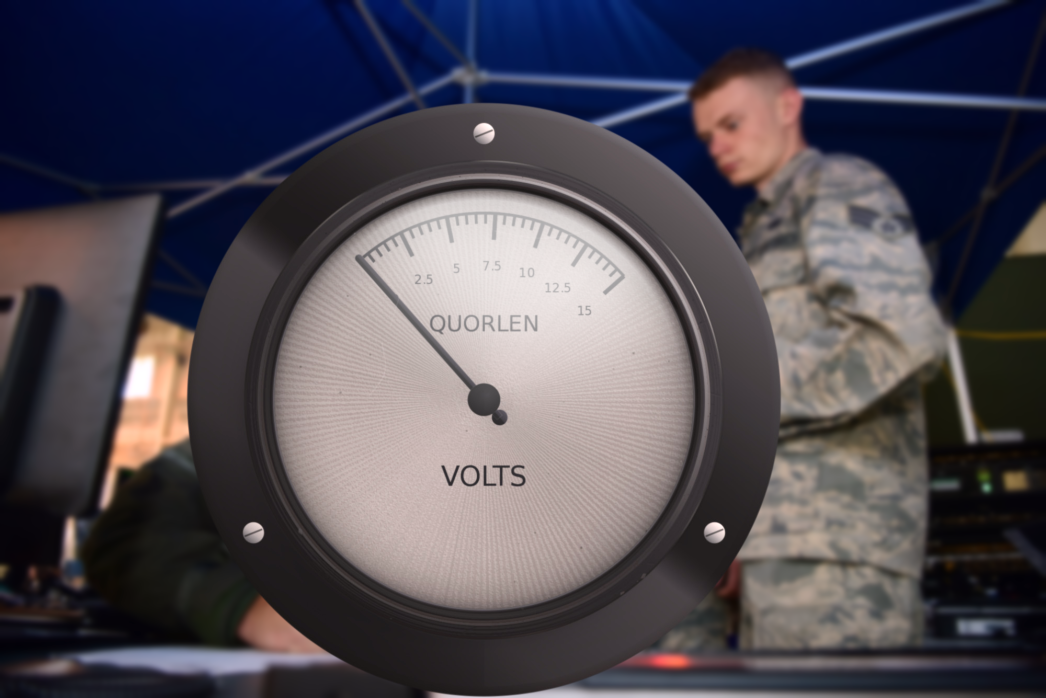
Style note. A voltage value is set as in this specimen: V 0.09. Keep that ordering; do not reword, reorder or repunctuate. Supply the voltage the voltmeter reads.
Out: V 0
